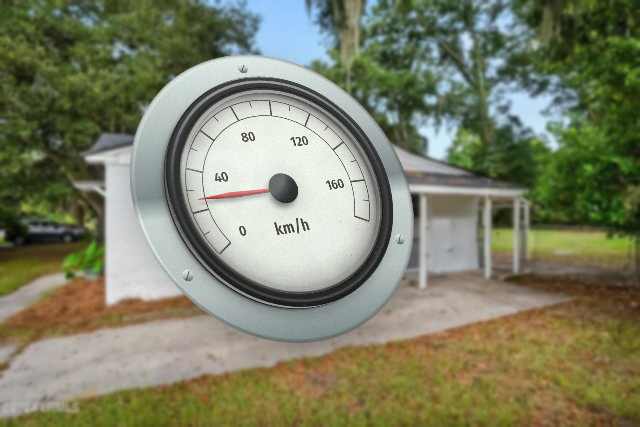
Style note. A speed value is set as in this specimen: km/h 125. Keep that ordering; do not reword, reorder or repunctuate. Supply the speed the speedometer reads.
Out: km/h 25
